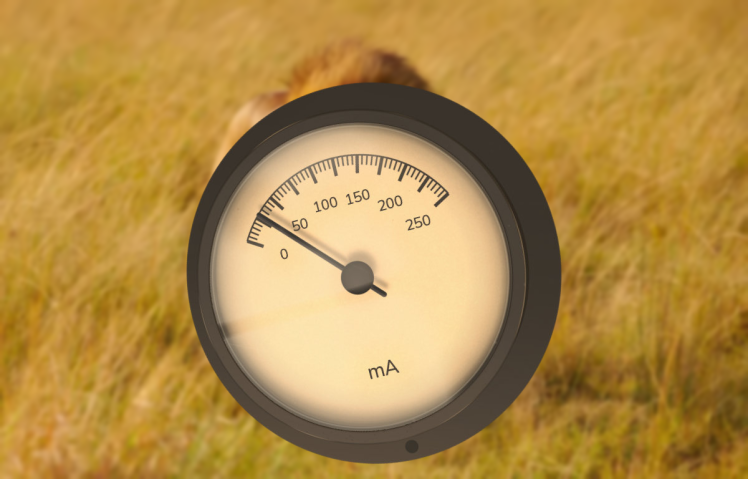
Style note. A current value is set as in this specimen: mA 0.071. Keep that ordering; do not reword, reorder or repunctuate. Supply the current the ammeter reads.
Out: mA 30
